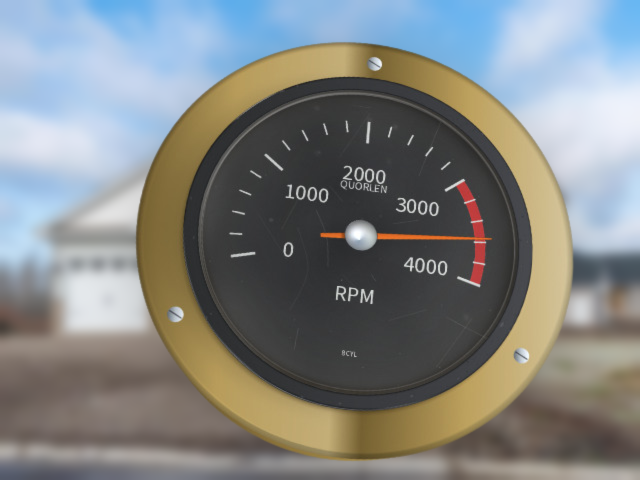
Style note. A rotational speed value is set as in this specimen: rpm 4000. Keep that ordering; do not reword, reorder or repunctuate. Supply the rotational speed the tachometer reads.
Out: rpm 3600
